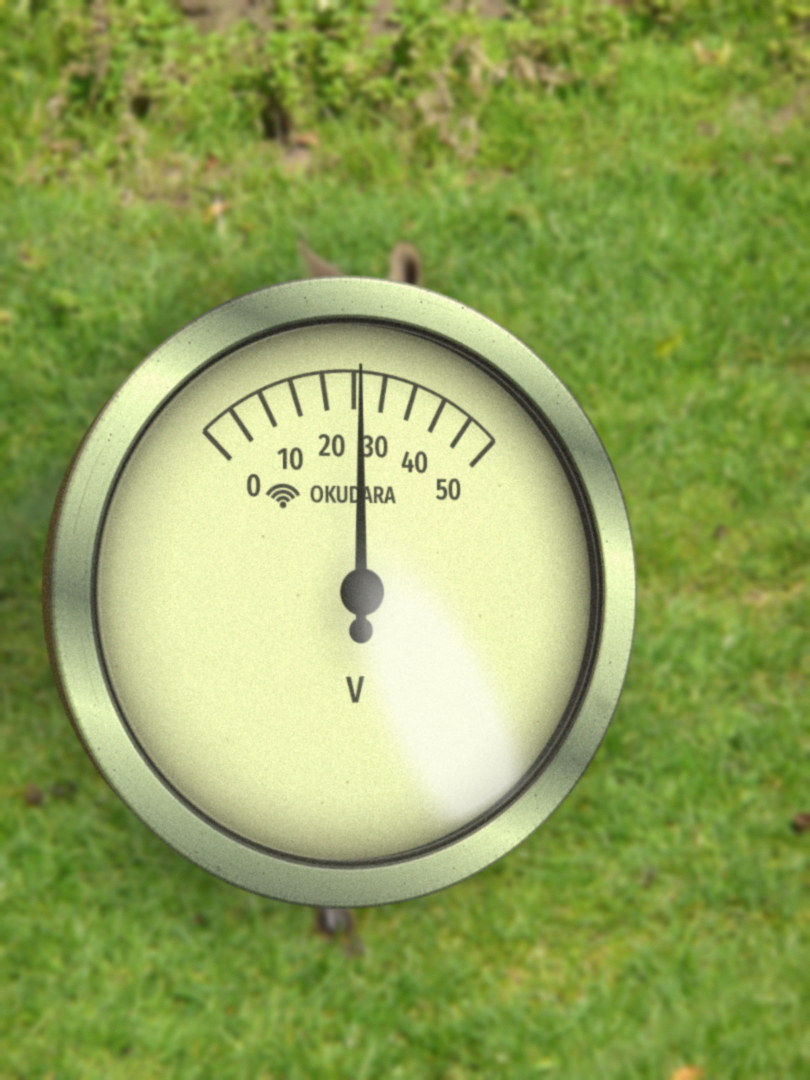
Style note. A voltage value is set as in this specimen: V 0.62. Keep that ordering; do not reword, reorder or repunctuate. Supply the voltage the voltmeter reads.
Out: V 25
